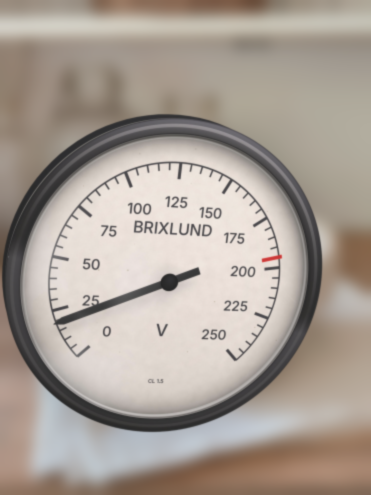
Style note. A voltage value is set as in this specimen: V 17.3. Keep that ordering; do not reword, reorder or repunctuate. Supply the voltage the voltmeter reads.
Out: V 20
